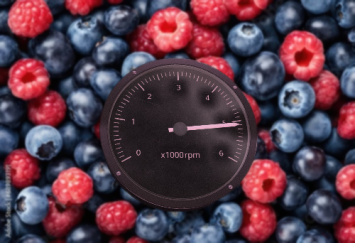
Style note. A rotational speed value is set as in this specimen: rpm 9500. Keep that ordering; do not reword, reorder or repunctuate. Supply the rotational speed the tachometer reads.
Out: rpm 5100
